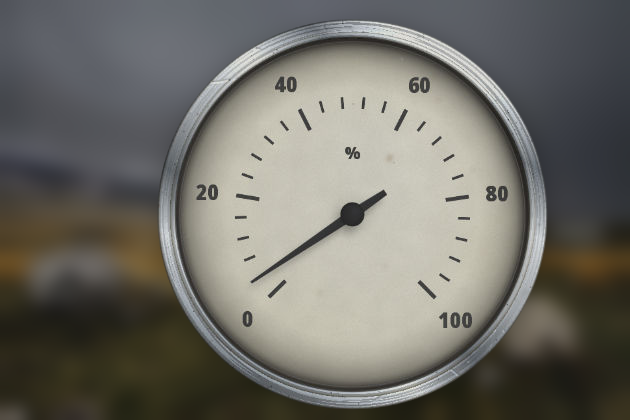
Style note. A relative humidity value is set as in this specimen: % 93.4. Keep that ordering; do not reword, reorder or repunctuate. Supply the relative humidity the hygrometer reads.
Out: % 4
